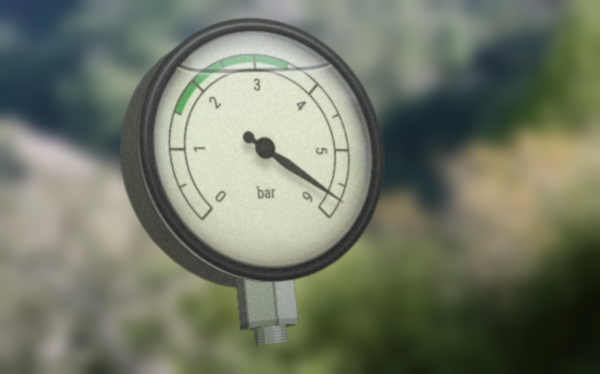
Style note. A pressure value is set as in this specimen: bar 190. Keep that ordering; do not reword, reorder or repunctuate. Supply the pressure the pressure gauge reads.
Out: bar 5.75
